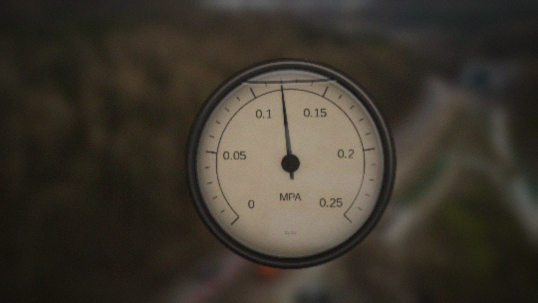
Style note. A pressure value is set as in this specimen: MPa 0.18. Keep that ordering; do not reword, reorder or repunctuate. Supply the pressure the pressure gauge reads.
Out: MPa 0.12
